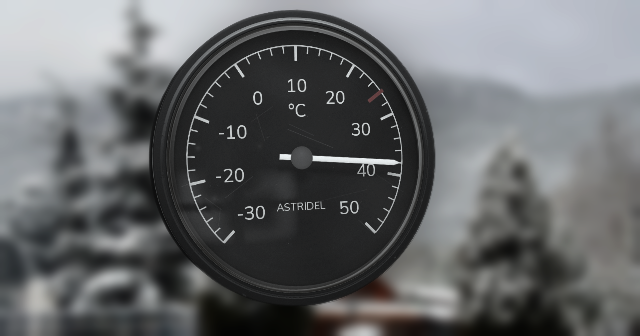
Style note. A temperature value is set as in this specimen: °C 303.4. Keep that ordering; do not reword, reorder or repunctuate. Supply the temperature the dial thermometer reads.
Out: °C 38
